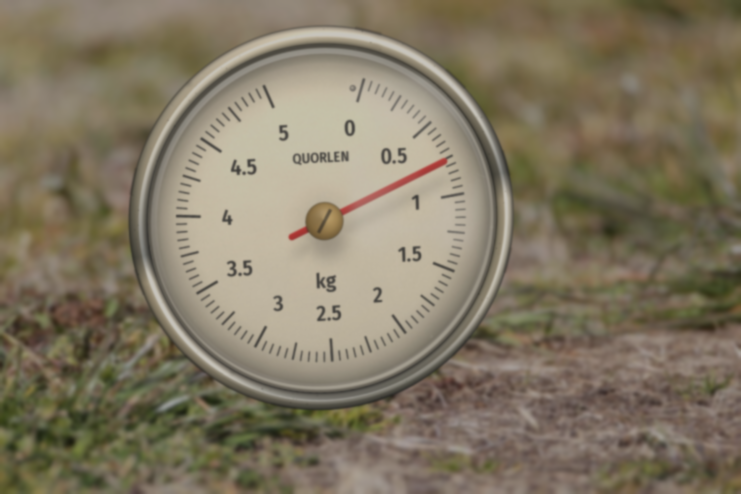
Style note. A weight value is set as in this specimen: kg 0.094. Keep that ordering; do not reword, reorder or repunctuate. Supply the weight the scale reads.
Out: kg 0.75
